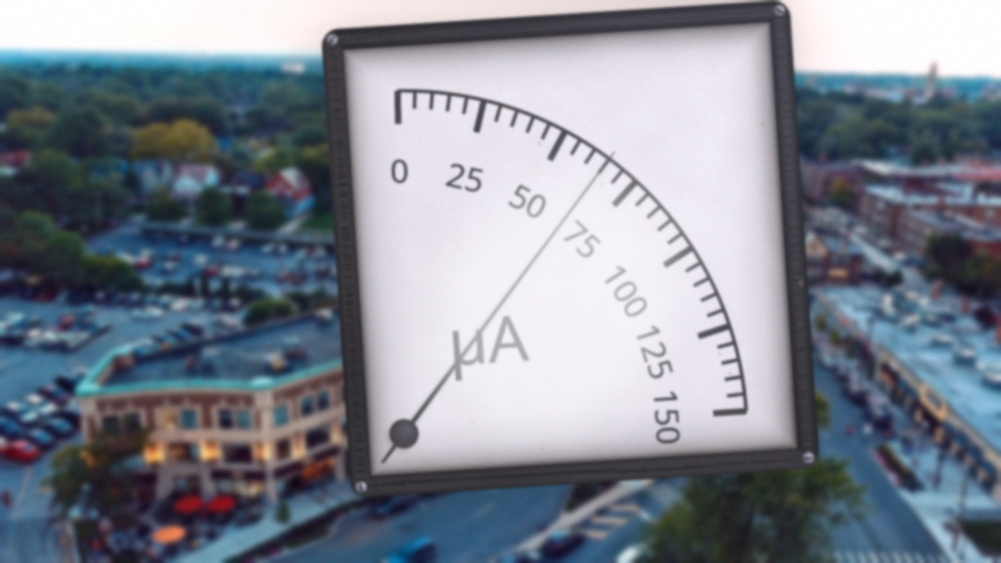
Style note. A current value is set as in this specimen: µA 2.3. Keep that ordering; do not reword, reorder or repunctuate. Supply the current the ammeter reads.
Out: µA 65
